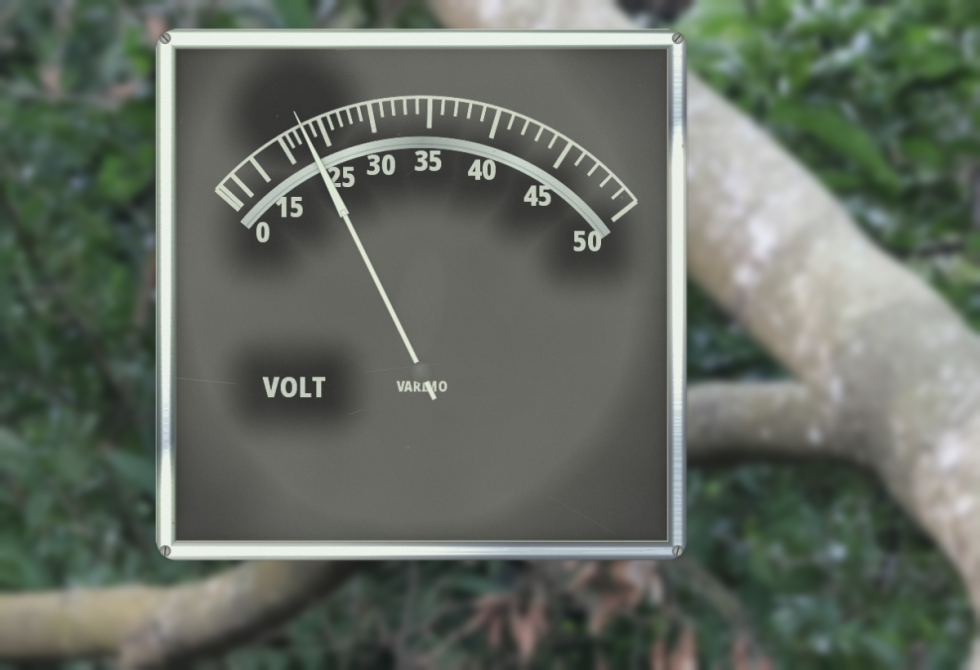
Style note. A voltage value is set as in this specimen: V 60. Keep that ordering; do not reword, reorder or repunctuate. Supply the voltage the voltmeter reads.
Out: V 23
